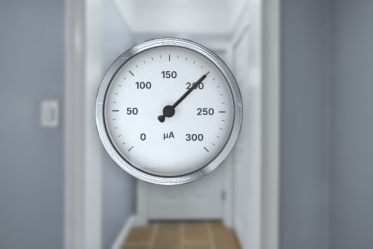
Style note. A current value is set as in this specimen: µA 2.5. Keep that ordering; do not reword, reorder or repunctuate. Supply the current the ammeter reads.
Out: µA 200
